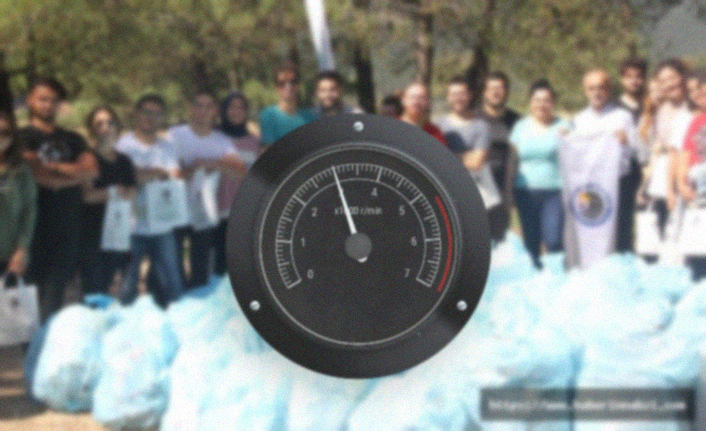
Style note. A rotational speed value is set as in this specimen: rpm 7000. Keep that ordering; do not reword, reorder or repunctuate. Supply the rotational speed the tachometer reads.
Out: rpm 3000
